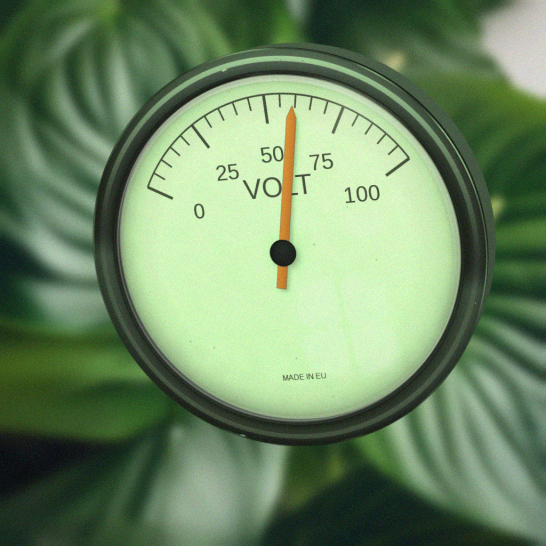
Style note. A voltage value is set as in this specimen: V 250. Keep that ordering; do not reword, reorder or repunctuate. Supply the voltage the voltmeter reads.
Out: V 60
